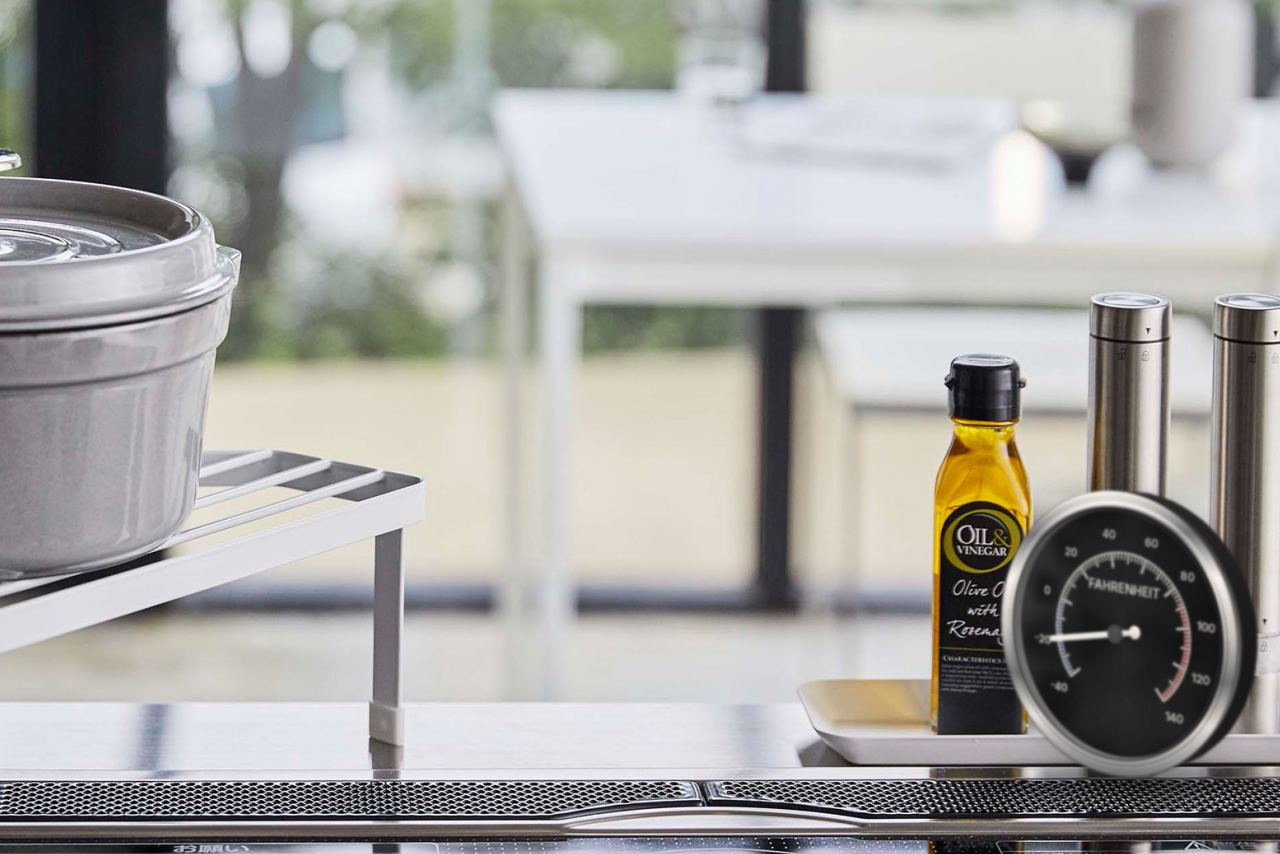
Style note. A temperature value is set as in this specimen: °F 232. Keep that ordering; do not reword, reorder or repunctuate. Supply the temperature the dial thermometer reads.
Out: °F -20
